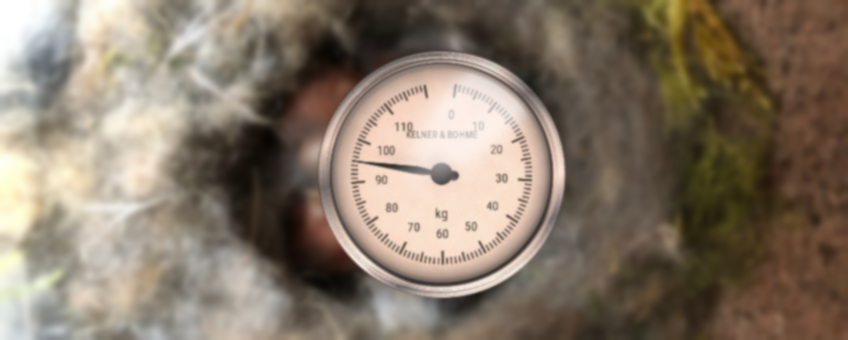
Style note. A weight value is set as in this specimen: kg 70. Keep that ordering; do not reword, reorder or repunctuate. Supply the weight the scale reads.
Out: kg 95
